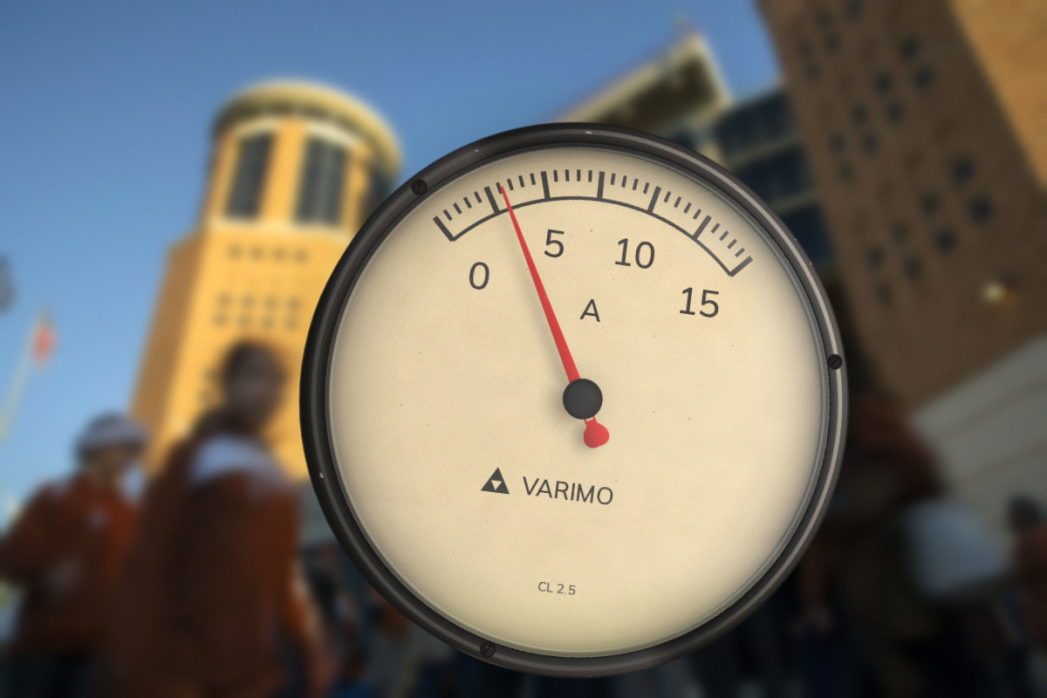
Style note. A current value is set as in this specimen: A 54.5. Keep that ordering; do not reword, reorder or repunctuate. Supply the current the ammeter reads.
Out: A 3
